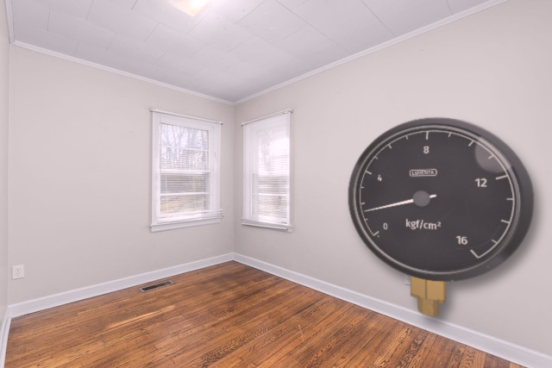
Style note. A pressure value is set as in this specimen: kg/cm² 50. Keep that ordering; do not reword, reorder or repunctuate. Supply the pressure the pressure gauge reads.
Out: kg/cm² 1.5
